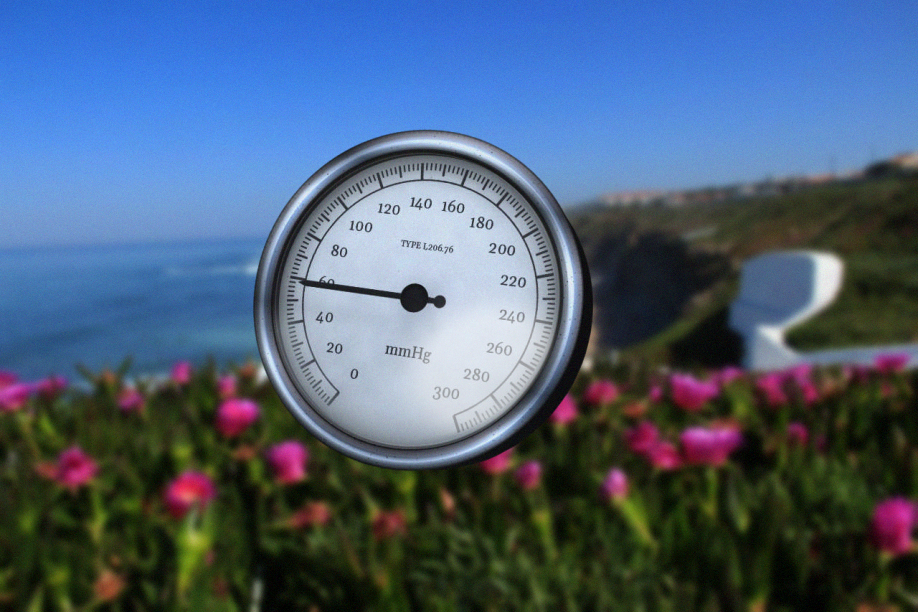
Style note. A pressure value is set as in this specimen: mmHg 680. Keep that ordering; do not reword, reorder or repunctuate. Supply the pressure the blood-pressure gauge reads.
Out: mmHg 58
